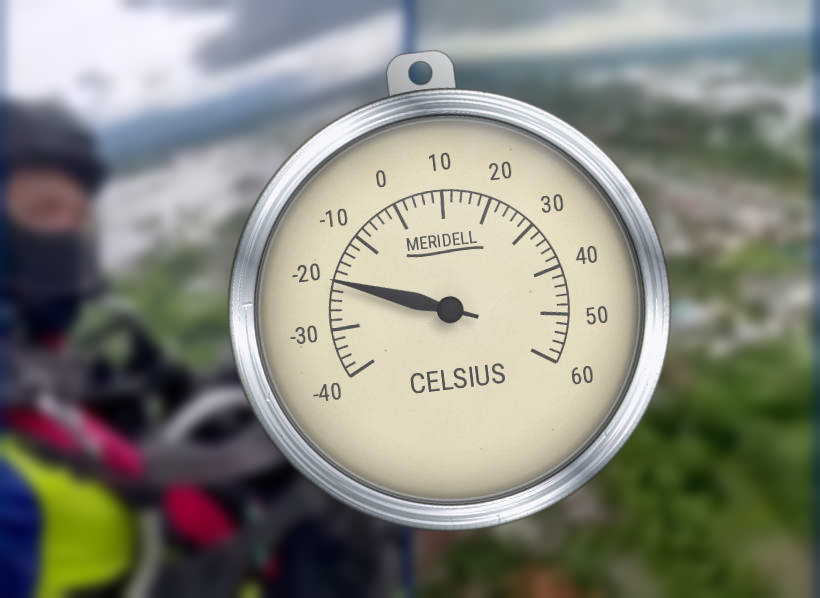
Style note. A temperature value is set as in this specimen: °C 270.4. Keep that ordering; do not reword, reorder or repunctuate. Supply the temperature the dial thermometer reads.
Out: °C -20
